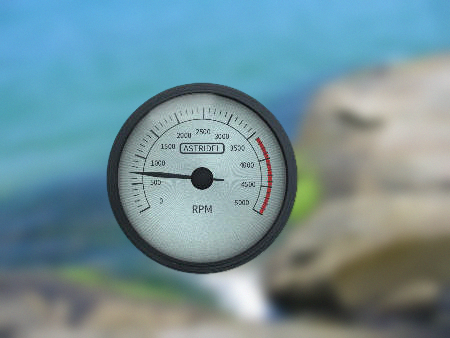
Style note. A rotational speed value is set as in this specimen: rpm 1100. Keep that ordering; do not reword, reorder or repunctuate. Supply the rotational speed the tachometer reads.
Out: rpm 700
